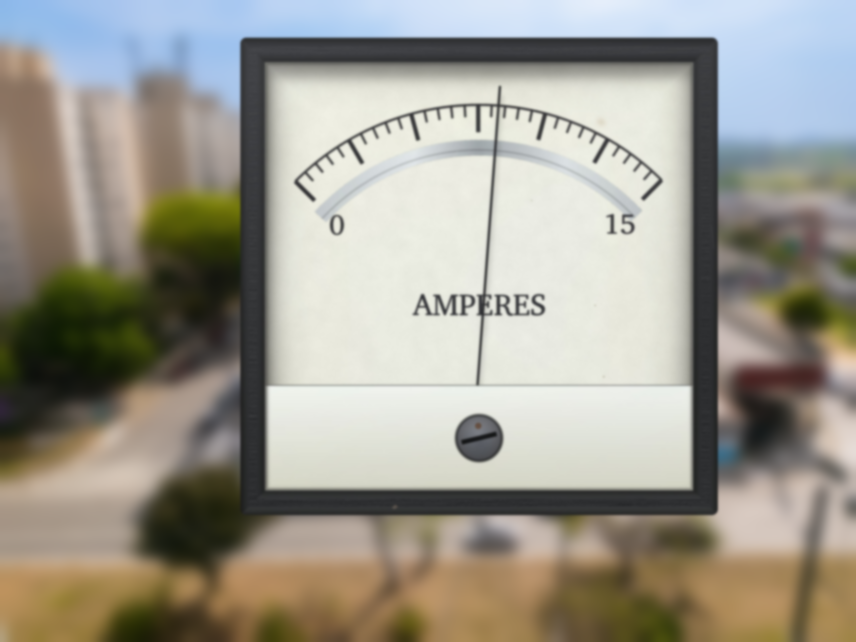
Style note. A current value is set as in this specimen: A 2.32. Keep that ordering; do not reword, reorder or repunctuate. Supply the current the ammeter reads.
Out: A 8.25
